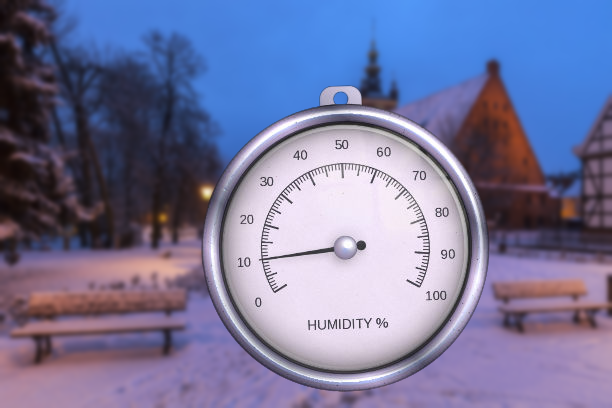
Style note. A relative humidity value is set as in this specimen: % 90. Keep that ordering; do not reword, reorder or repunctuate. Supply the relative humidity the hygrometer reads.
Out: % 10
